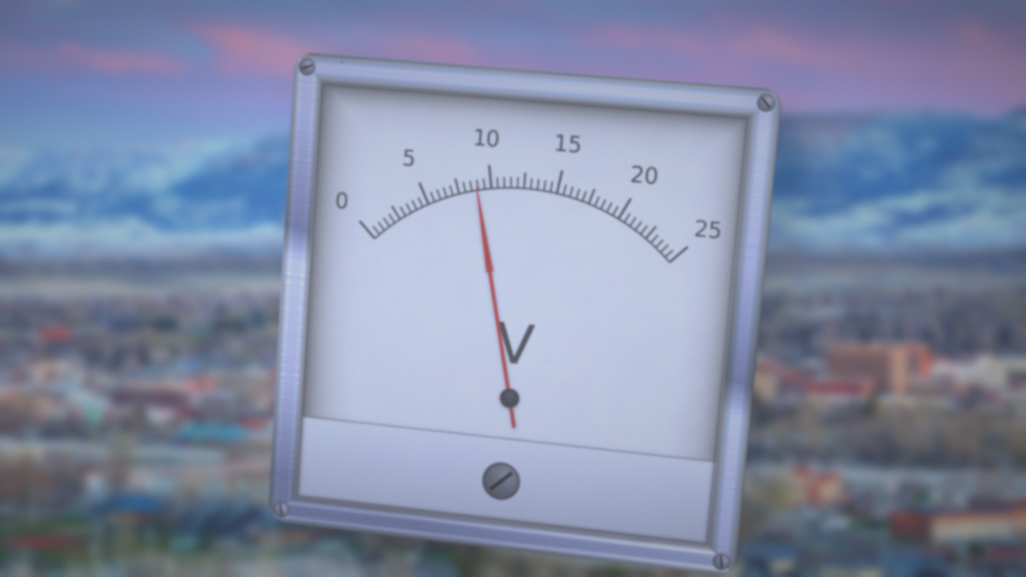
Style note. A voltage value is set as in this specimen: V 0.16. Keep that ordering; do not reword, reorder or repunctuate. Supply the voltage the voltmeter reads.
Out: V 9
